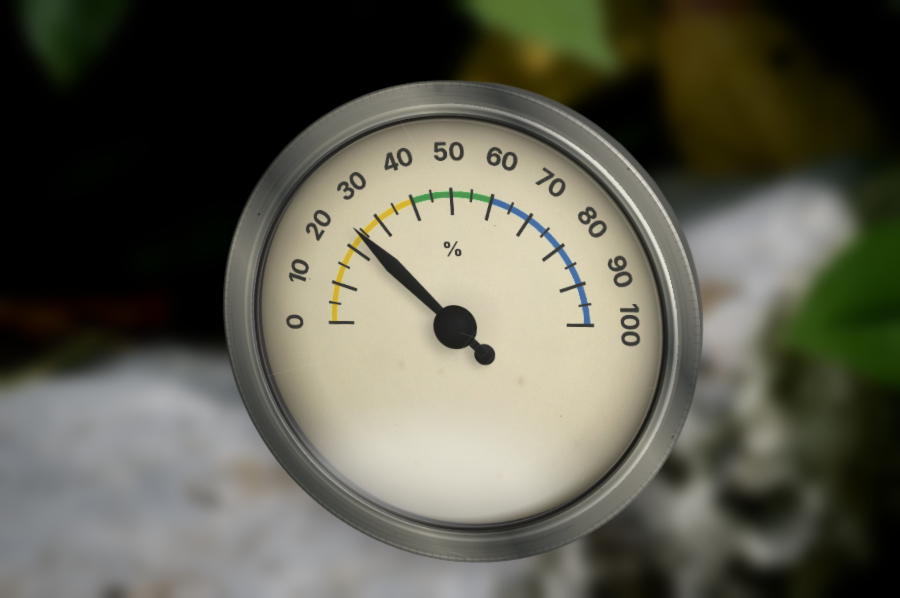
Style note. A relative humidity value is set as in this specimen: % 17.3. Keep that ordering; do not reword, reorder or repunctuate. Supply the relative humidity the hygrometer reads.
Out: % 25
